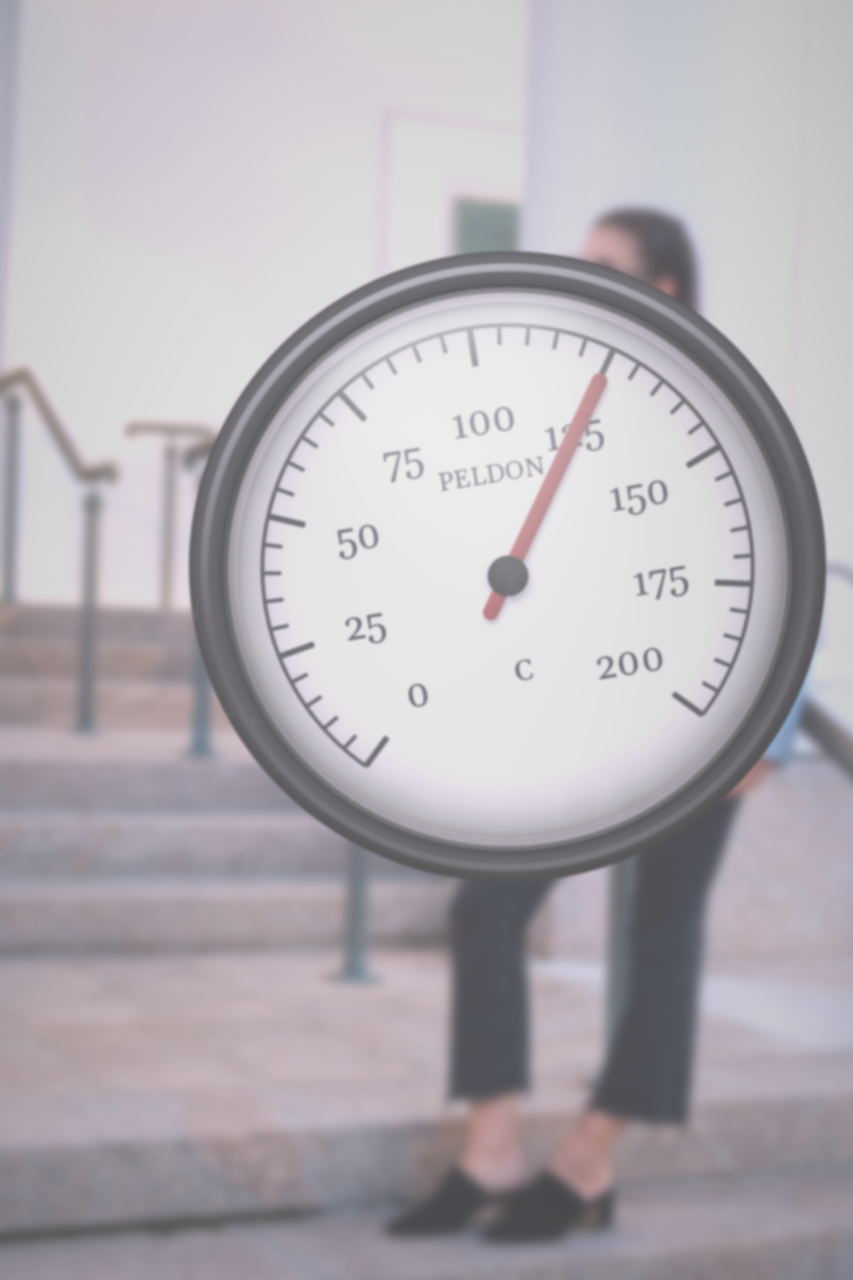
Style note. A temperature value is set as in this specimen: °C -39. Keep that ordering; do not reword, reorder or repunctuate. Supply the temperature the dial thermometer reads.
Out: °C 125
